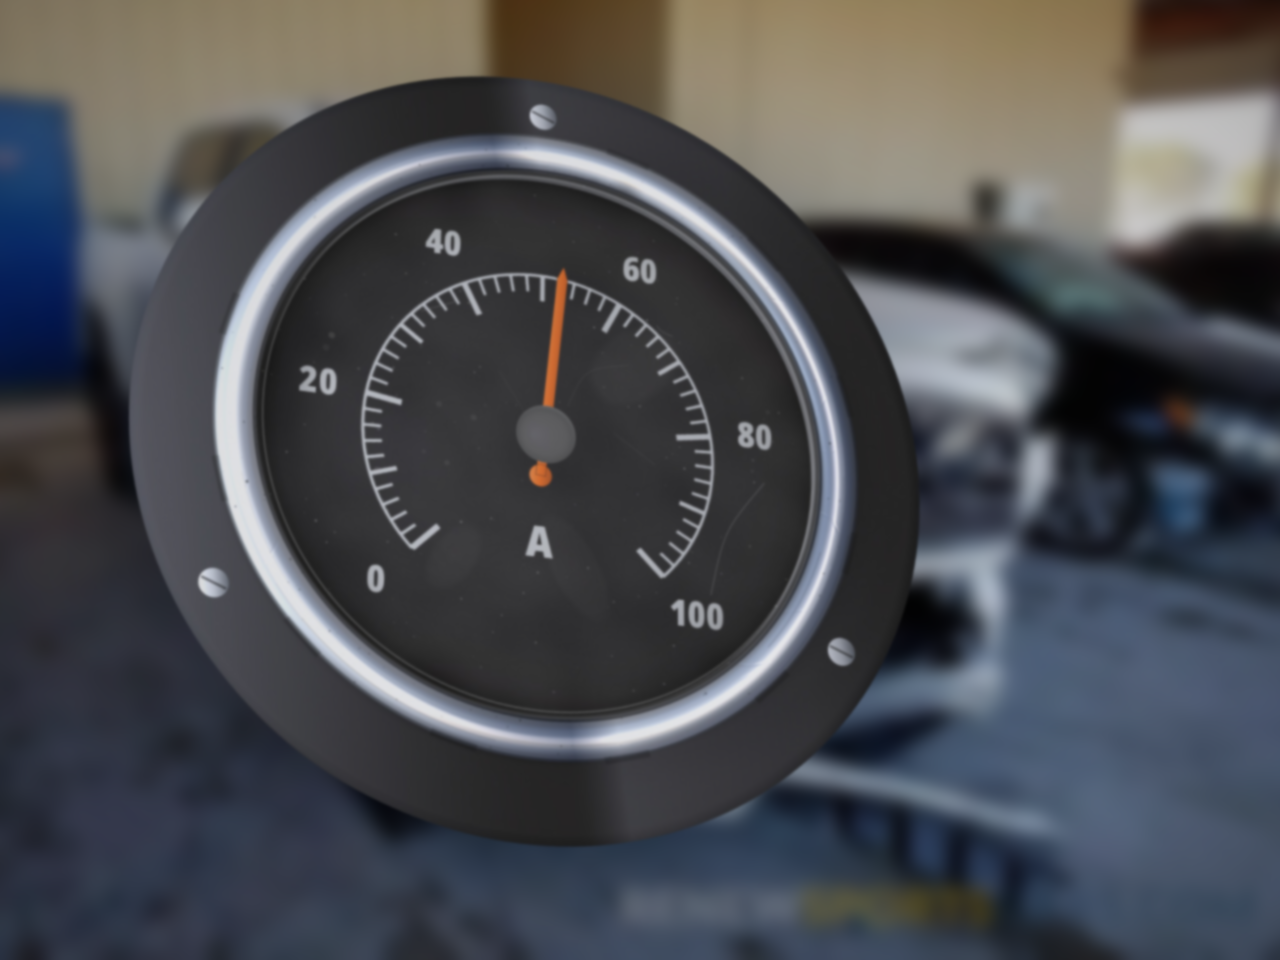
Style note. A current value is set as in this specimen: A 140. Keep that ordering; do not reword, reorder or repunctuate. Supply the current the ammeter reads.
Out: A 52
